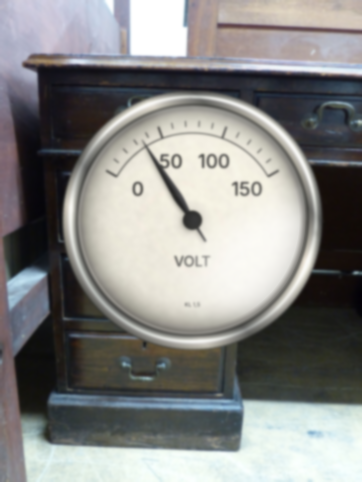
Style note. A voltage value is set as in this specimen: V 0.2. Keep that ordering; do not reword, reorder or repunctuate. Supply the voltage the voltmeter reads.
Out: V 35
